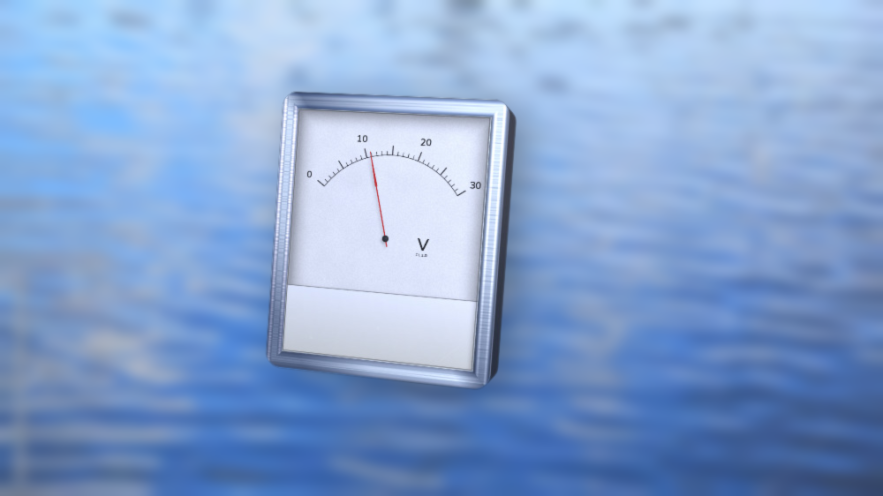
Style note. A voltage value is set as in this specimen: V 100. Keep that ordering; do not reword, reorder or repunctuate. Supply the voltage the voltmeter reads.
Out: V 11
